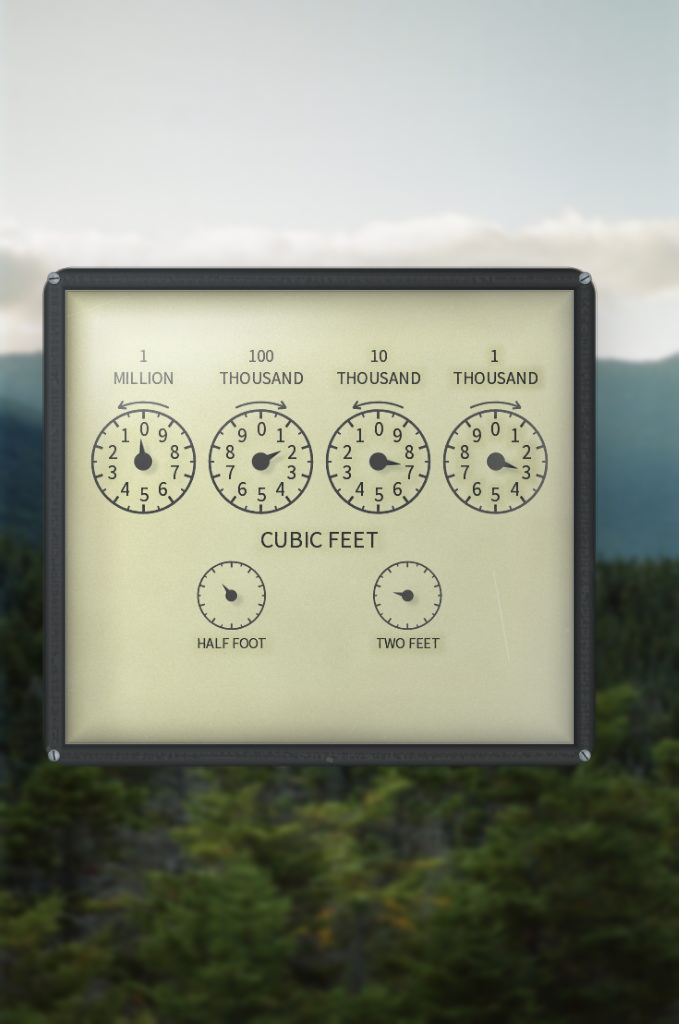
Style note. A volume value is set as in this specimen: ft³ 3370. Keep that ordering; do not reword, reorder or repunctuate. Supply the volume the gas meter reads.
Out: ft³ 17300
